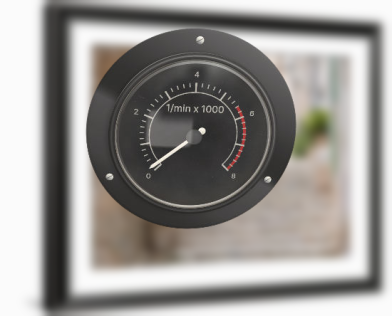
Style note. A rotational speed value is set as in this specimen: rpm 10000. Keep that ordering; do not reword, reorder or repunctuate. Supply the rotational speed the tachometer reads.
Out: rpm 200
